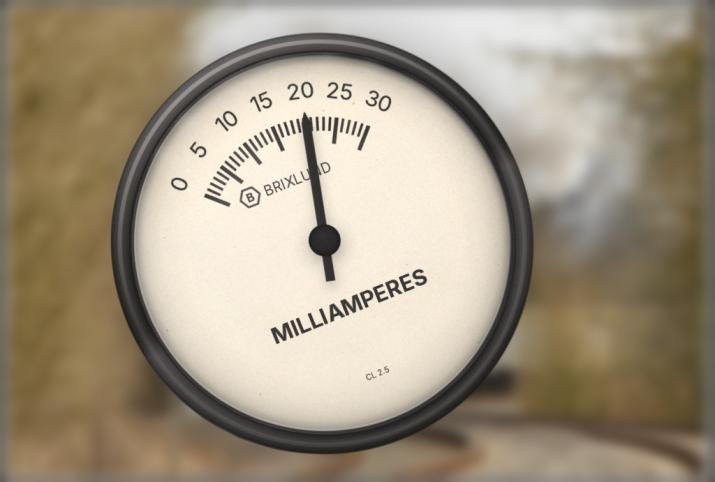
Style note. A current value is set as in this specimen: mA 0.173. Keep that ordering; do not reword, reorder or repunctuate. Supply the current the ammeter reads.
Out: mA 20
